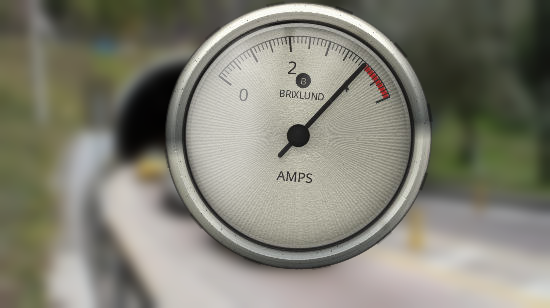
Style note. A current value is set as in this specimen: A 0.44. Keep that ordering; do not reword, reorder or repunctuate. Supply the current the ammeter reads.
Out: A 4
